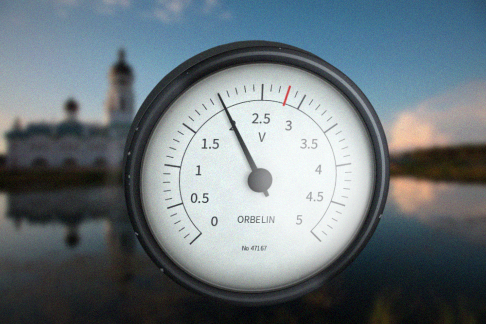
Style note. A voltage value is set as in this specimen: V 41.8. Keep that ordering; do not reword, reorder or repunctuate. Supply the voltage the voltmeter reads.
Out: V 2
